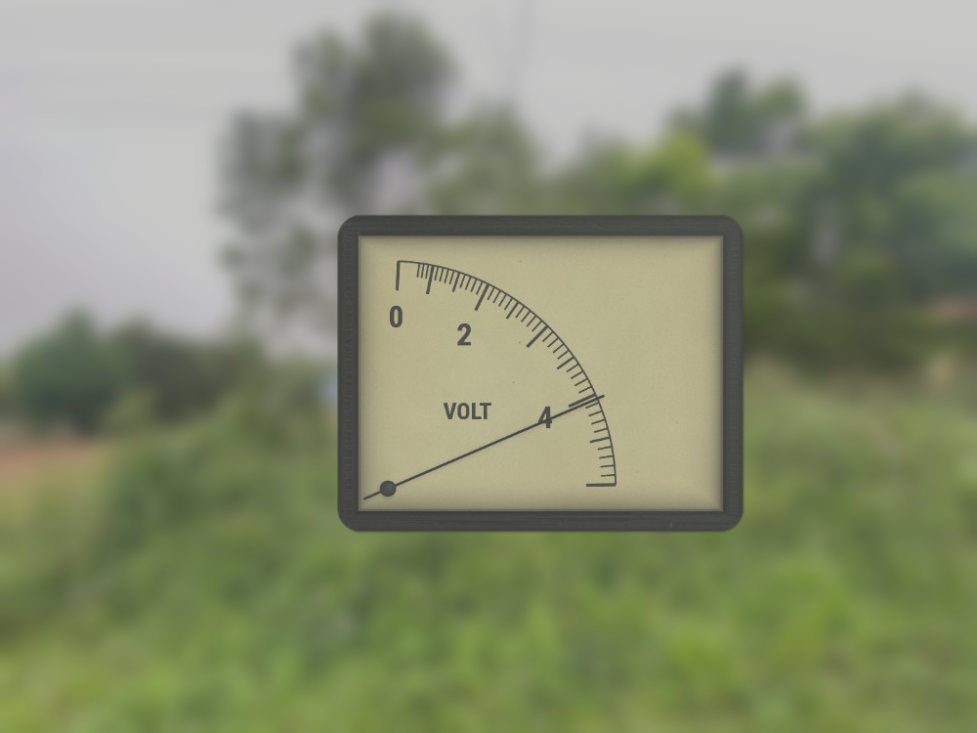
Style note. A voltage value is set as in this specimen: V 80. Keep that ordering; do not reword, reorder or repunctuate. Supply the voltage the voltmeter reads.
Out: V 4.05
